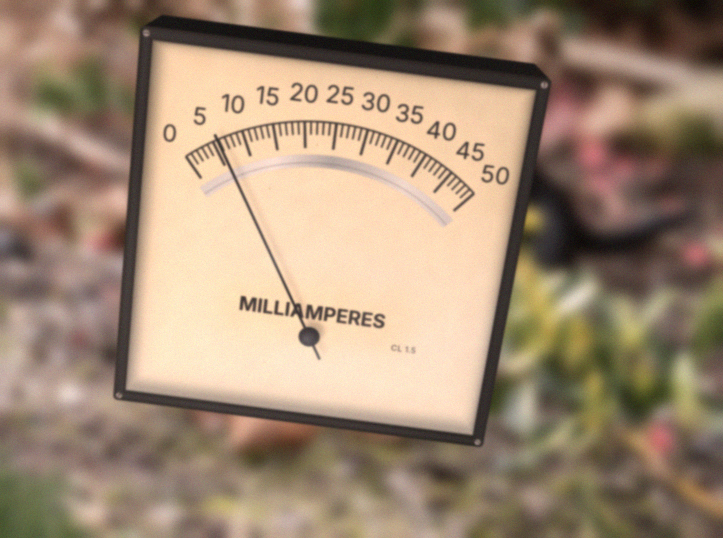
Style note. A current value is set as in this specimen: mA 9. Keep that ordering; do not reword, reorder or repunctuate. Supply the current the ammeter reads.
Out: mA 6
